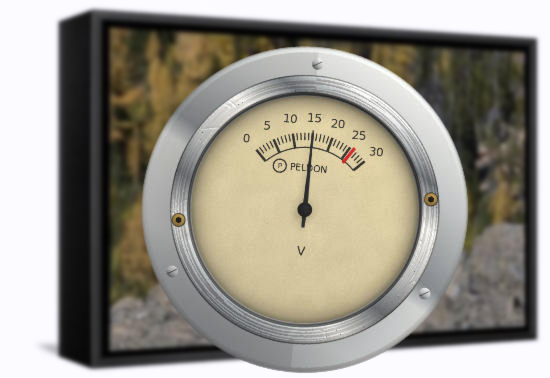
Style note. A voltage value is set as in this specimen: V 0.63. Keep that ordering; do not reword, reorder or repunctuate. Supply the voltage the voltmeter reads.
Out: V 15
